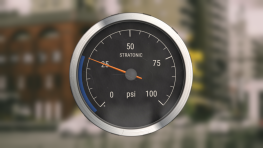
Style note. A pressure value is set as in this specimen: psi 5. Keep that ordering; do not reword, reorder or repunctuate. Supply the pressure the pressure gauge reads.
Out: psi 25
